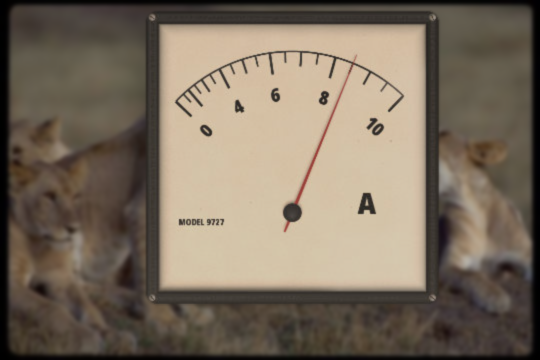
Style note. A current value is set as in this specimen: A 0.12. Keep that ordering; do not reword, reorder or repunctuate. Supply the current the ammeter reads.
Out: A 8.5
